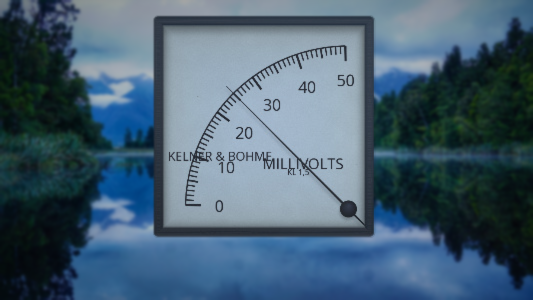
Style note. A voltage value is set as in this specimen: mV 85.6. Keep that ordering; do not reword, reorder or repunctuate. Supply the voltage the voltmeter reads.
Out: mV 25
